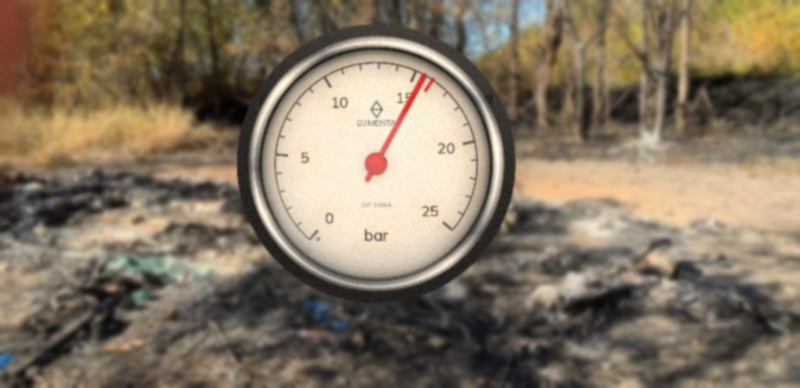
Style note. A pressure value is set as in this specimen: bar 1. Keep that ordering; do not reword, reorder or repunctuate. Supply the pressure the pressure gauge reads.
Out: bar 15.5
